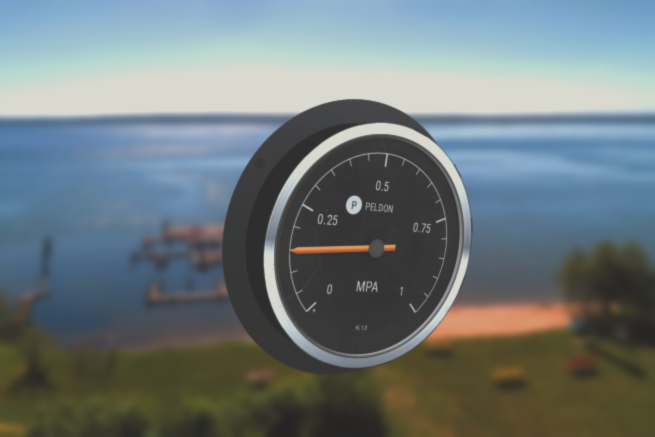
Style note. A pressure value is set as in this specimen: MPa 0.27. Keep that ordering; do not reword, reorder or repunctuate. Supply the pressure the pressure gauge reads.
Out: MPa 0.15
